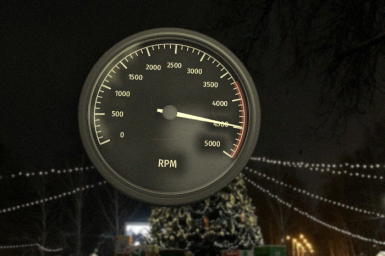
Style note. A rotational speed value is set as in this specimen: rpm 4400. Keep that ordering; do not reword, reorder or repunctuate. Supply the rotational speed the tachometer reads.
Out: rpm 4500
